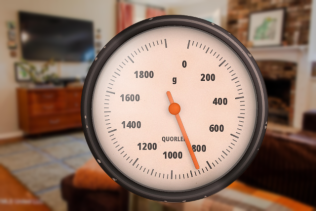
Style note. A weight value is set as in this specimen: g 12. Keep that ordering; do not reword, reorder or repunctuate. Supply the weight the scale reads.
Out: g 860
